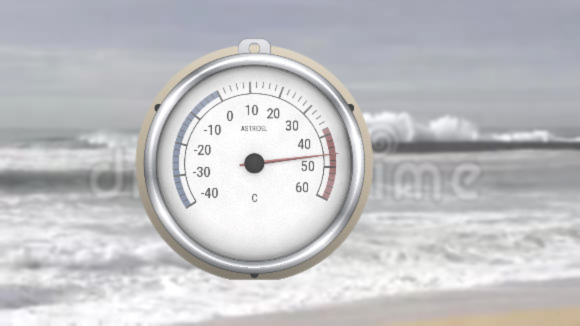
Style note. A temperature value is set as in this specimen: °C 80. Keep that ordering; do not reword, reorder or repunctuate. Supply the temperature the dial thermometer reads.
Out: °C 46
